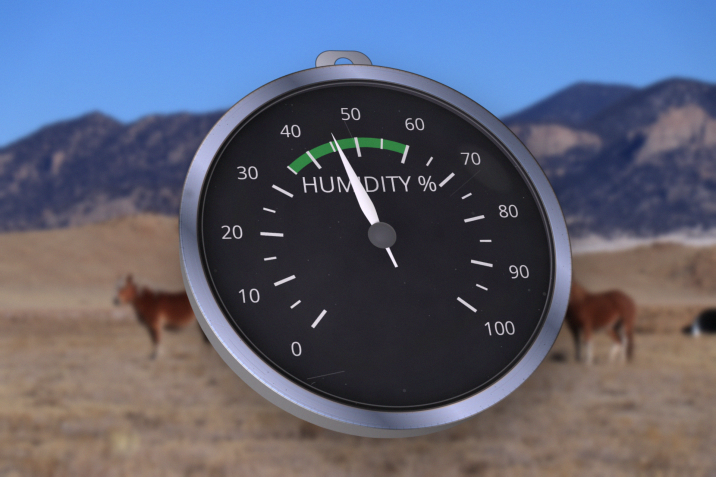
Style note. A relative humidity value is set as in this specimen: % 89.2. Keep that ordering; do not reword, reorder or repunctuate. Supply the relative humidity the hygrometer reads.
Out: % 45
